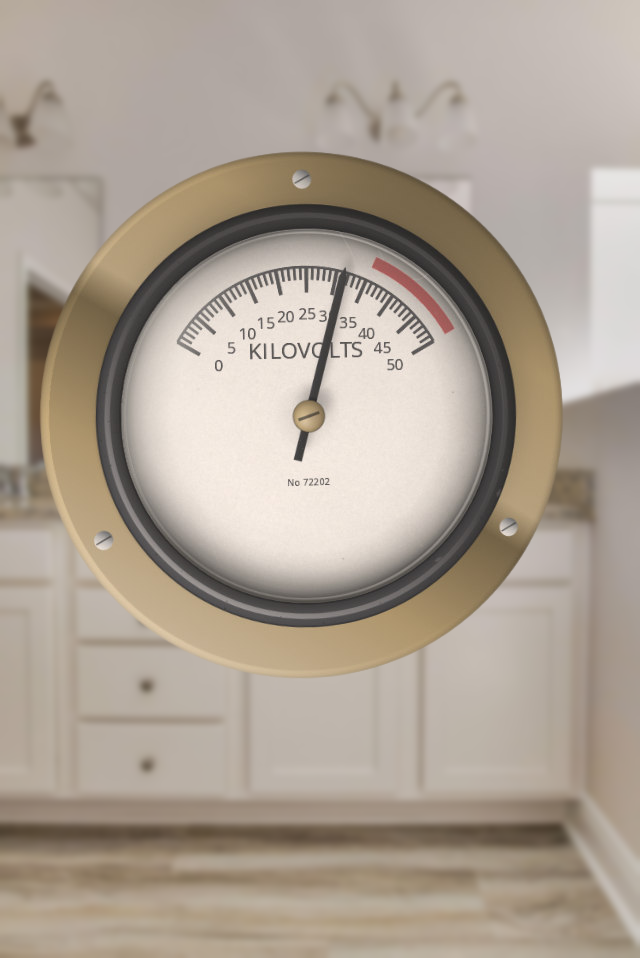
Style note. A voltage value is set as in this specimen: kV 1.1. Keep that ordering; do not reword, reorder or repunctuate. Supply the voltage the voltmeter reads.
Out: kV 31
